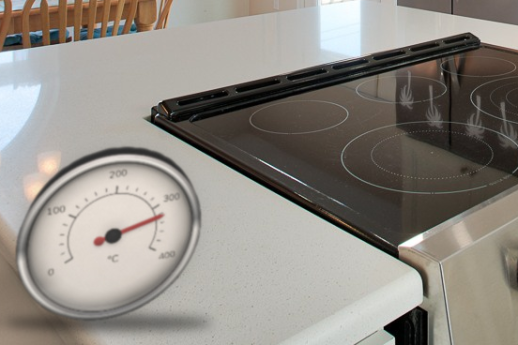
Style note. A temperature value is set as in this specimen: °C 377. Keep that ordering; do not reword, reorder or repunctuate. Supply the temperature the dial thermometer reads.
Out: °C 320
